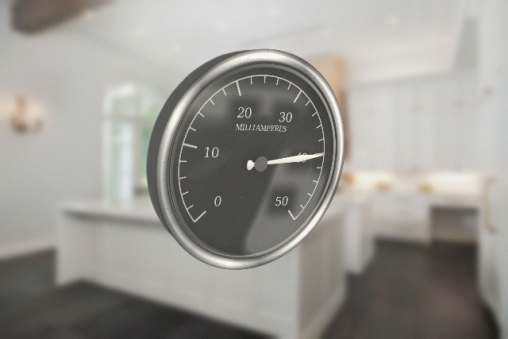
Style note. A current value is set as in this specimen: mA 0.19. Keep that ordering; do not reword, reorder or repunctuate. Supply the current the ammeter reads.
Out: mA 40
